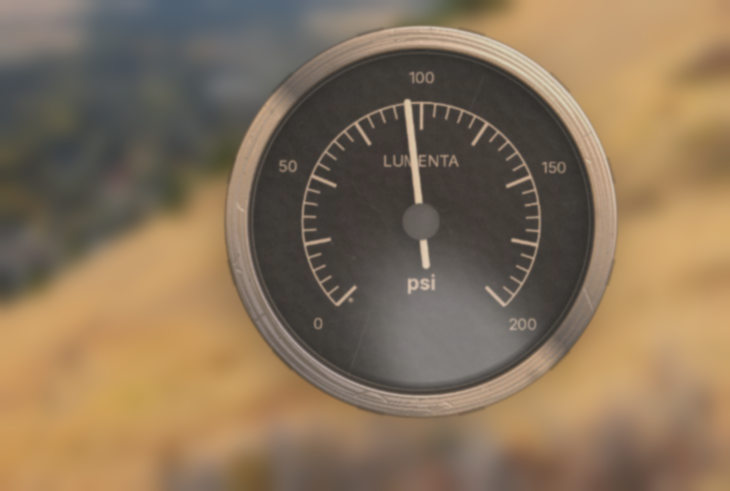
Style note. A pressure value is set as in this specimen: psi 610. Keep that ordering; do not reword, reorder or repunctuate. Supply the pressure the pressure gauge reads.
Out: psi 95
